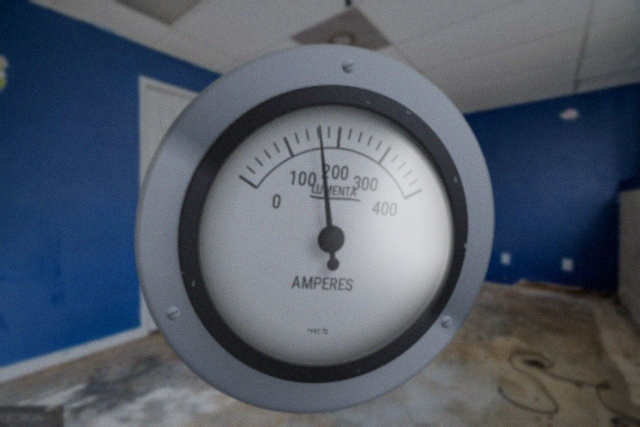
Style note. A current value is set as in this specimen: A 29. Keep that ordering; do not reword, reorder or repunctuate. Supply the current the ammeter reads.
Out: A 160
